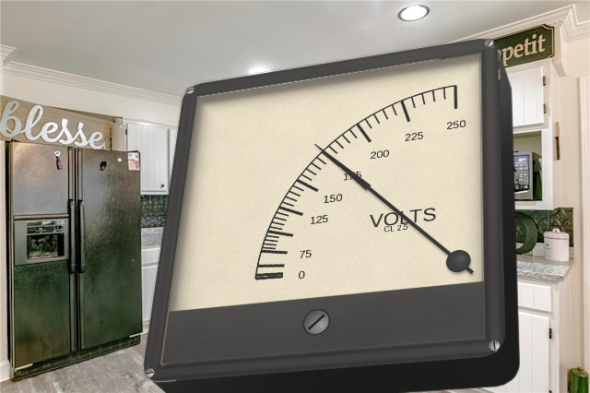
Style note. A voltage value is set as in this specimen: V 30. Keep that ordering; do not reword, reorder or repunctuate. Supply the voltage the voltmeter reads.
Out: V 175
